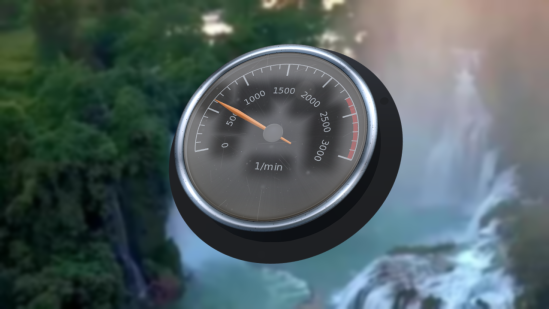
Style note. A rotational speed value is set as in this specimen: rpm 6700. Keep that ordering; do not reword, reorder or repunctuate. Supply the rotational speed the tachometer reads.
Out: rpm 600
